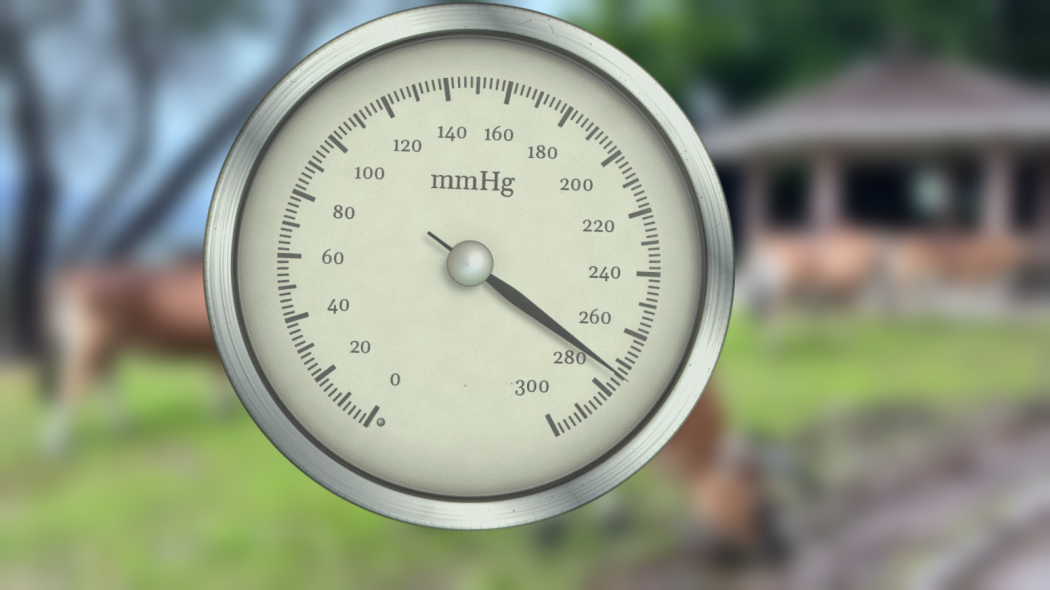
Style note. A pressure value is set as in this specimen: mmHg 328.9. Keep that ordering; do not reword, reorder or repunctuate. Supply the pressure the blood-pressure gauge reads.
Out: mmHg 274
